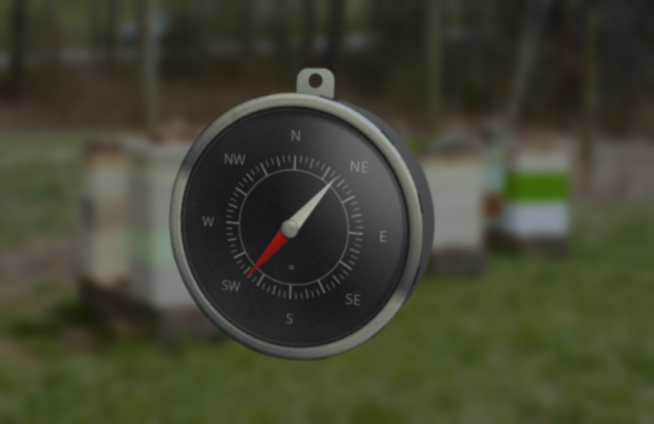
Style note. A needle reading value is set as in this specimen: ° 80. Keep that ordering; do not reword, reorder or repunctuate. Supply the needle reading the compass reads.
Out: ° 220
